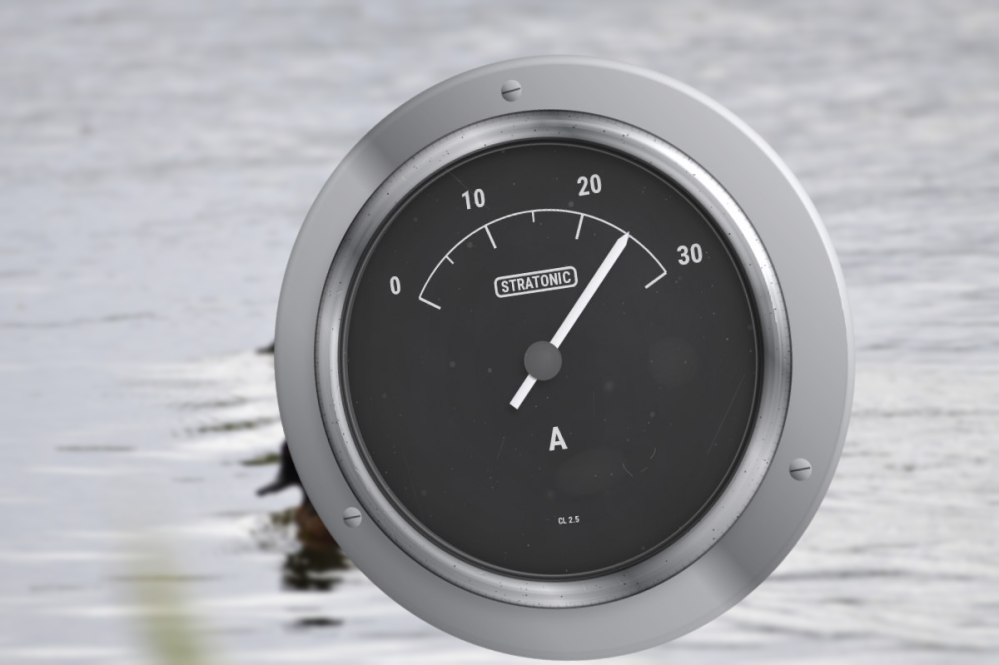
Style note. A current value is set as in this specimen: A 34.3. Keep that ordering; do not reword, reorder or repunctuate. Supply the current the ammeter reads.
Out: A 25
